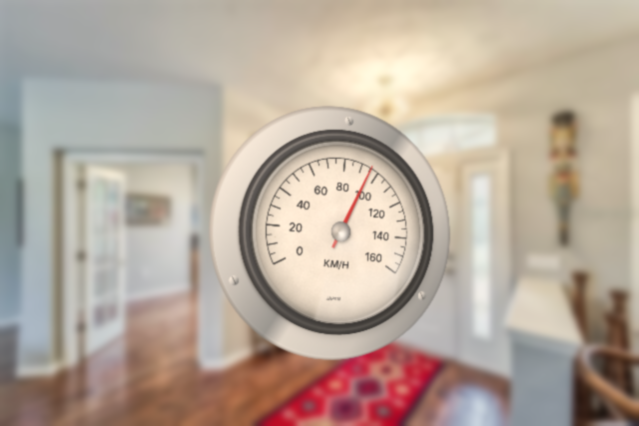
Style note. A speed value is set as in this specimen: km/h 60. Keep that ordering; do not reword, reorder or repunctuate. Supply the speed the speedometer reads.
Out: km/h 95
